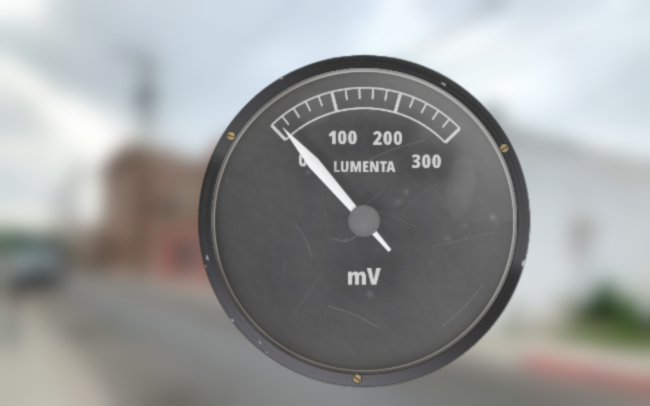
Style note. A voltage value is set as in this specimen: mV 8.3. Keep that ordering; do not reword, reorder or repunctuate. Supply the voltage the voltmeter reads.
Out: mV 10
